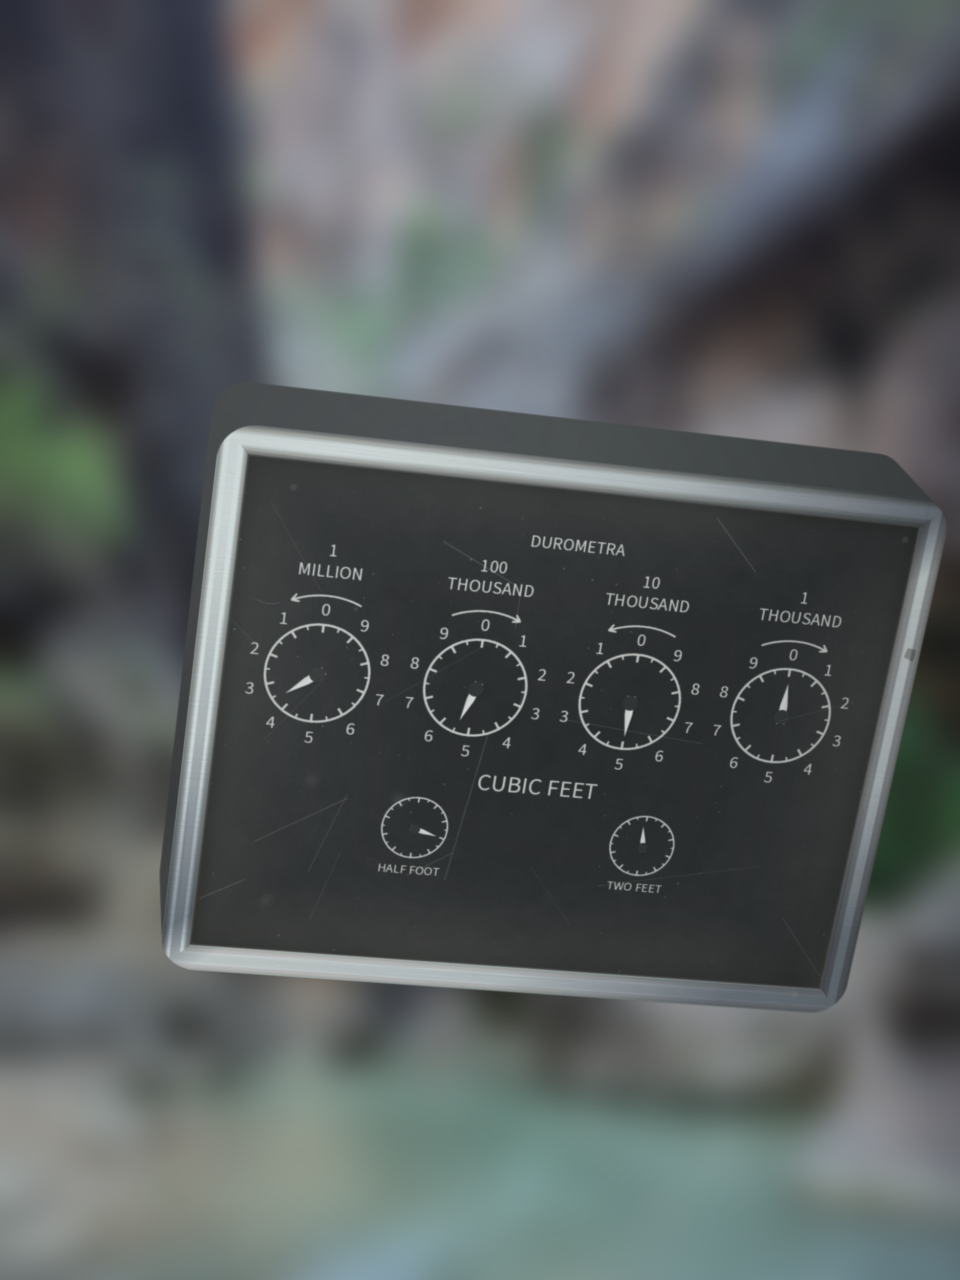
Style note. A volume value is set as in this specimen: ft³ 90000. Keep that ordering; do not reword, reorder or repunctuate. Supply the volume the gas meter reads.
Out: ft³ 355000
